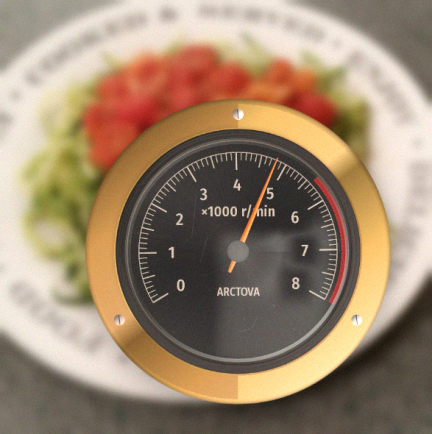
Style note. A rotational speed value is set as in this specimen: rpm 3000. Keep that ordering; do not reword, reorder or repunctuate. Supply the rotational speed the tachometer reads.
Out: rpm 4800
